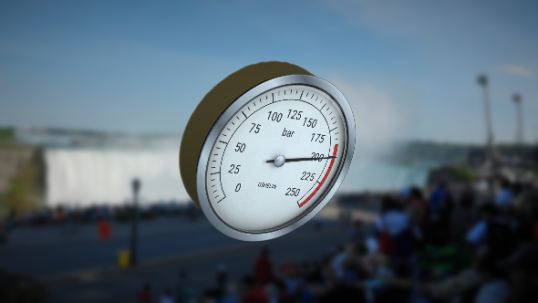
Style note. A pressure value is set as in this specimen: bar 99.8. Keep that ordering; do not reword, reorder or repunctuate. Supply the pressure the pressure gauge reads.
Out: bar 200
